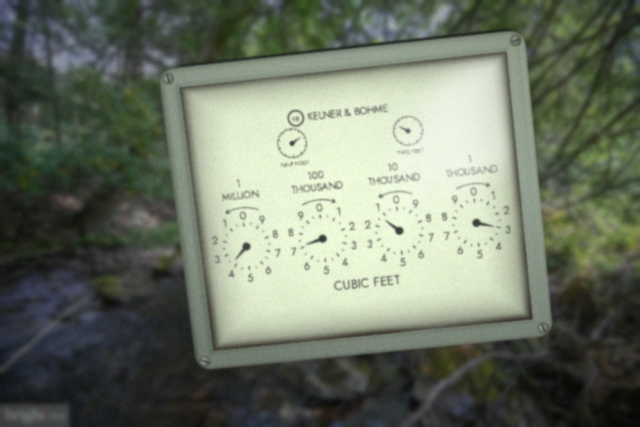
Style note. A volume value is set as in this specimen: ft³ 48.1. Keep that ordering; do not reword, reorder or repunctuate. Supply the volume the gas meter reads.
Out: ft³ 371300
